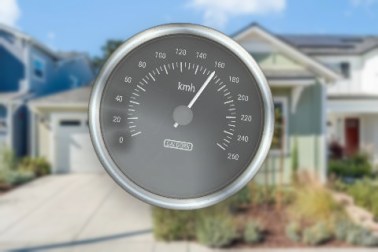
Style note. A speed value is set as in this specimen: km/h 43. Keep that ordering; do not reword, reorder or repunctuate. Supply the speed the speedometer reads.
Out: km/h 160
